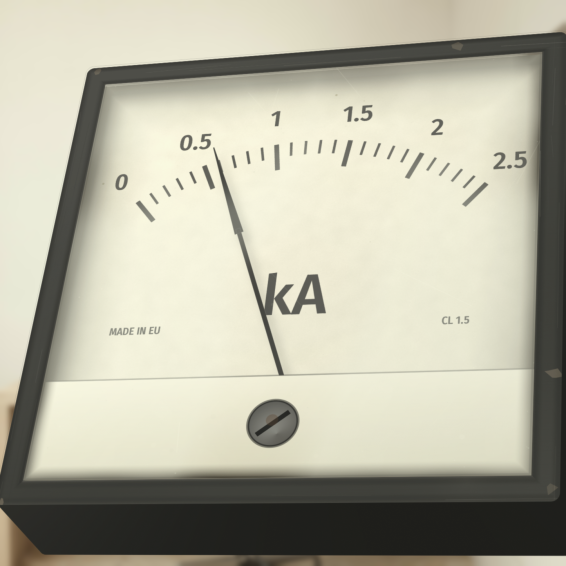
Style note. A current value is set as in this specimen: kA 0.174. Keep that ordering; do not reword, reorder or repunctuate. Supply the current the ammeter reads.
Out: kA 0.6
